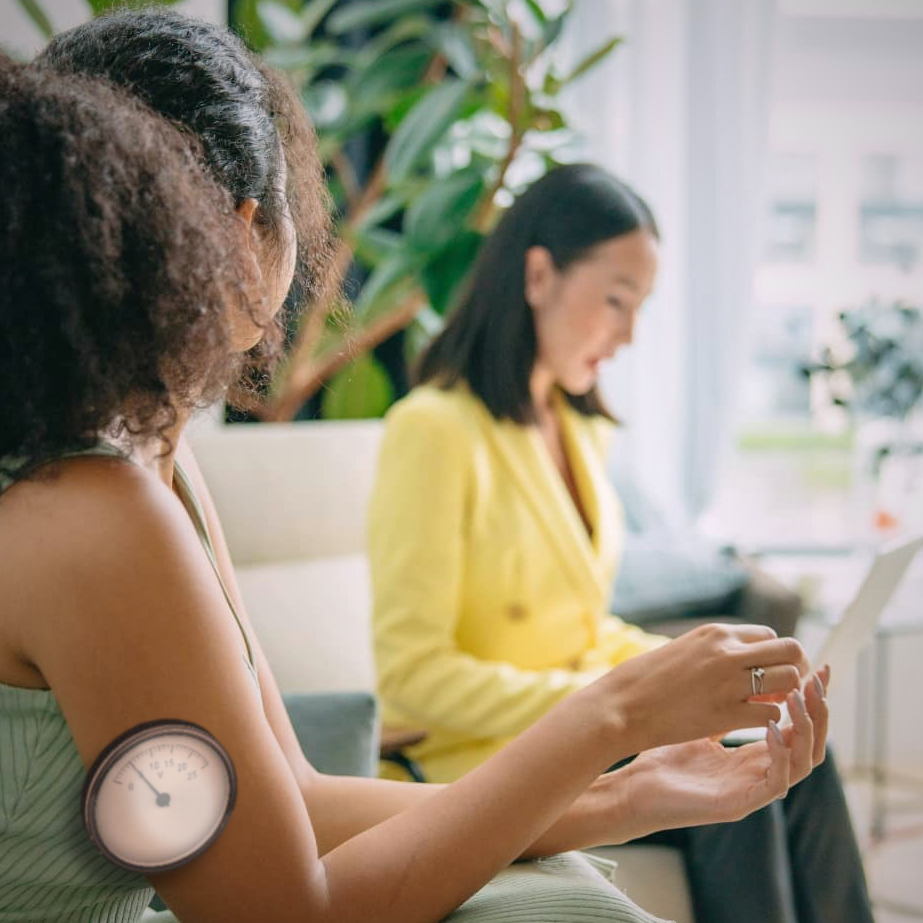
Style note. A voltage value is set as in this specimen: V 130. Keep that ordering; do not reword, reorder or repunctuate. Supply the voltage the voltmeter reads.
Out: V 5
